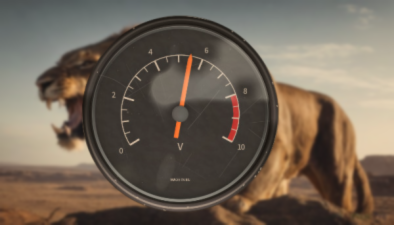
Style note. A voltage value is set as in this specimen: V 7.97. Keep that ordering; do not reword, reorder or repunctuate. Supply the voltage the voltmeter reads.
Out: V 5.5
